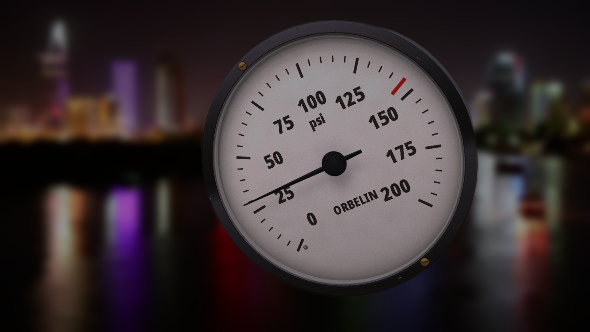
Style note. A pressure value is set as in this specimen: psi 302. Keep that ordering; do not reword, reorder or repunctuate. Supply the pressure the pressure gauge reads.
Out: psi 30
